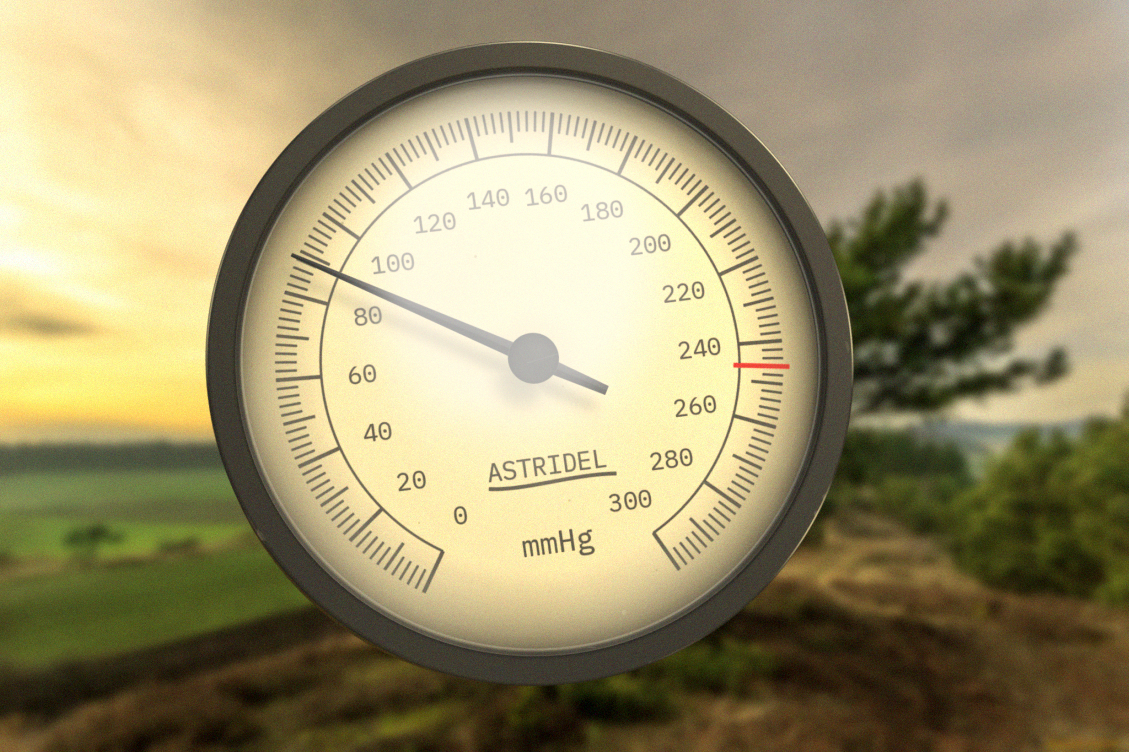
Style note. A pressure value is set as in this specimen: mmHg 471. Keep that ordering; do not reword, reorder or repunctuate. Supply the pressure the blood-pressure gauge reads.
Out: mmHg 88
